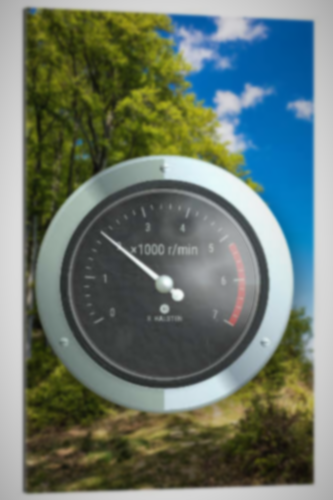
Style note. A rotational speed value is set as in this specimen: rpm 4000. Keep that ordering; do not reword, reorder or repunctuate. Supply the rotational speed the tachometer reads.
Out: rpm 2000
